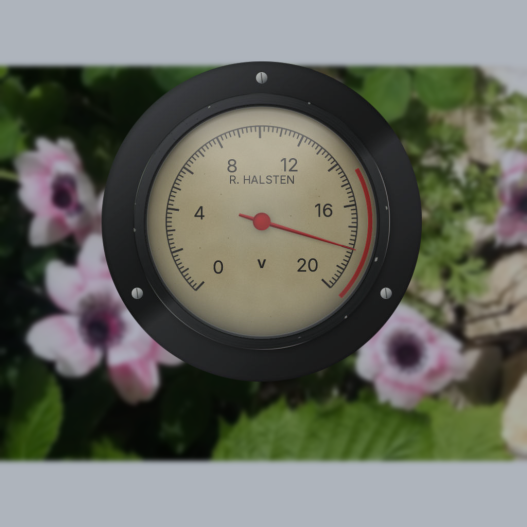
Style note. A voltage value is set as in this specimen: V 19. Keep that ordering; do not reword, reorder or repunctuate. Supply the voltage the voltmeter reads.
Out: V 18
